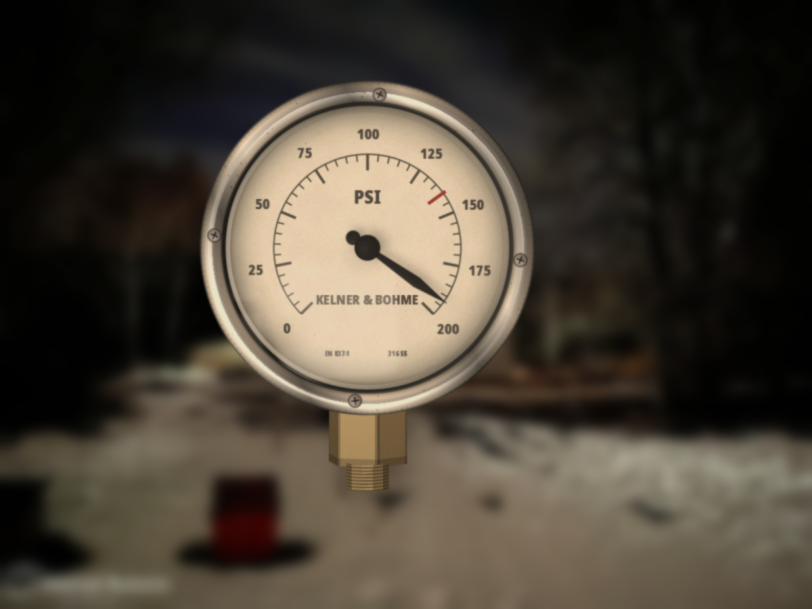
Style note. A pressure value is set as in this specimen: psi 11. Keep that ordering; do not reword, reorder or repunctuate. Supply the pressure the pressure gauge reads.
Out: psi 192.5
